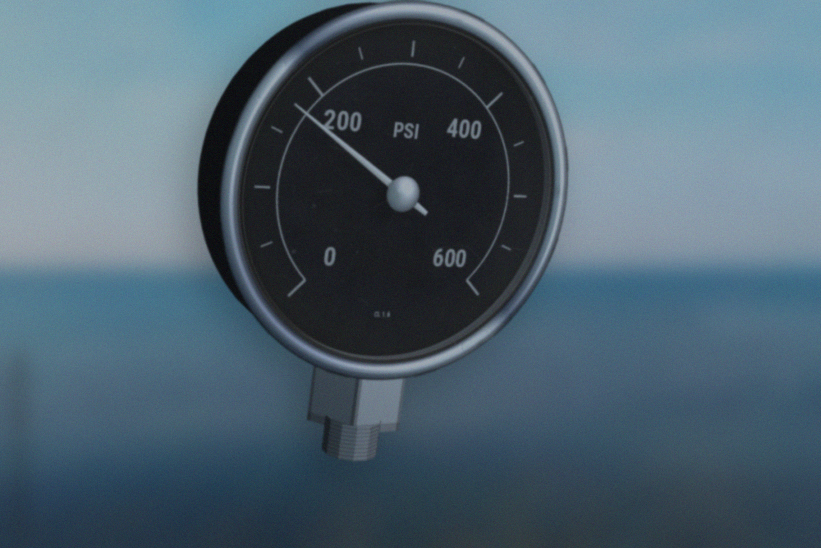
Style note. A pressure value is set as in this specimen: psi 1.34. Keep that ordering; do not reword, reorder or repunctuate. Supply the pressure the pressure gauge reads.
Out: psi 175
